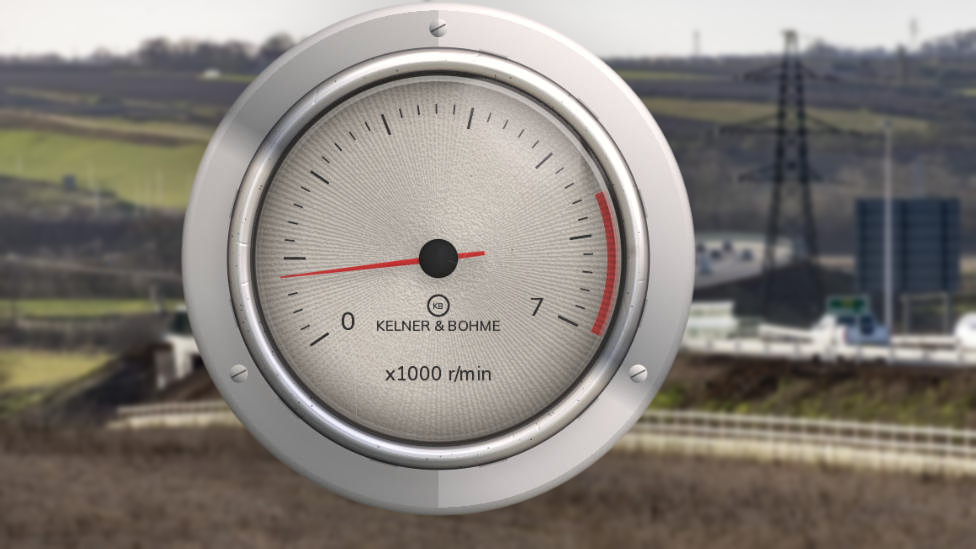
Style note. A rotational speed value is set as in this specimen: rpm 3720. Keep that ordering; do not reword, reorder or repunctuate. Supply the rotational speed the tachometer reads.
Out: rpm 800
